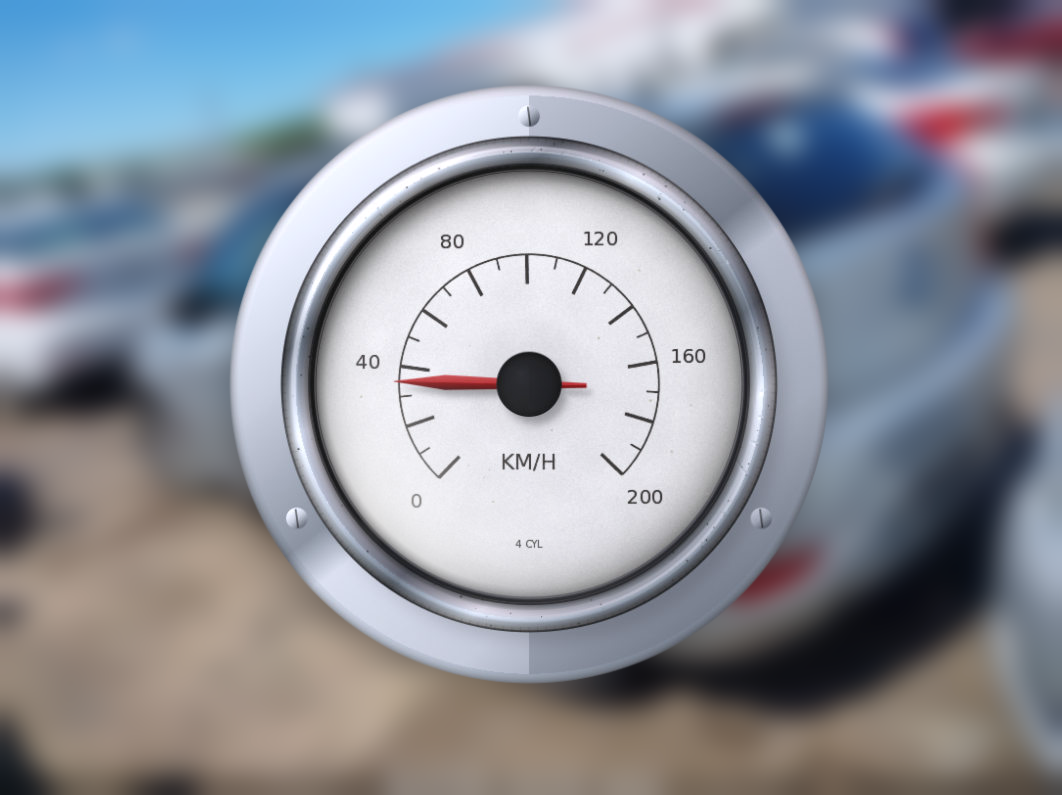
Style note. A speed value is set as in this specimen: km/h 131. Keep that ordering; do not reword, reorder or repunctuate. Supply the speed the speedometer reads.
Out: km/h 35
